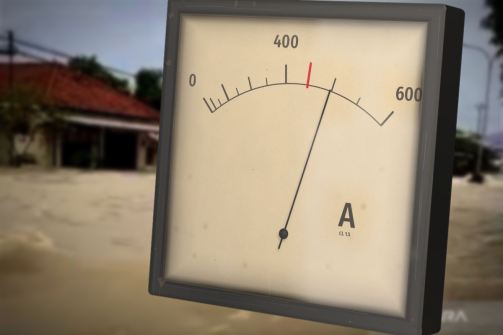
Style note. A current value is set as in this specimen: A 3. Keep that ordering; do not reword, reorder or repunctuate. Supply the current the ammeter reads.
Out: A 500
